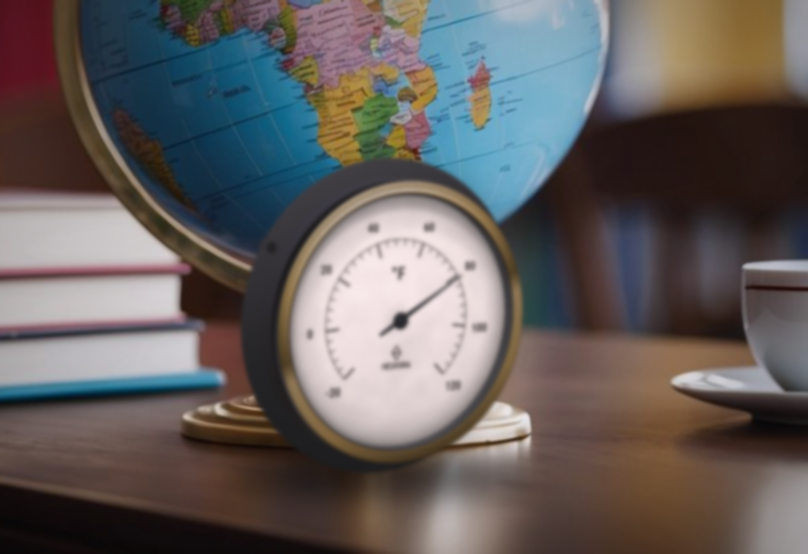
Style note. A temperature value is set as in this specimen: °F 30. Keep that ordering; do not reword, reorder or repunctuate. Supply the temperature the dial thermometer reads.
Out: °F 80
